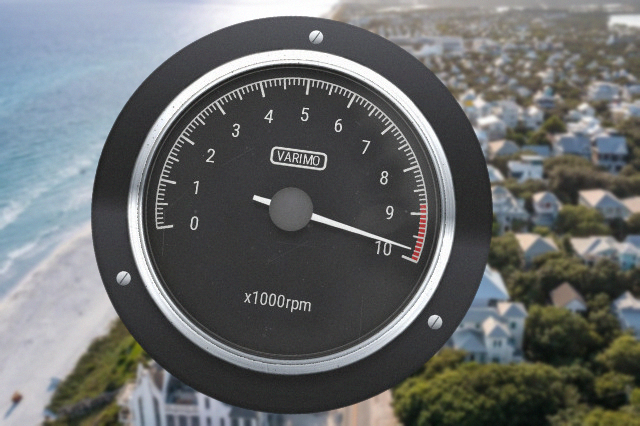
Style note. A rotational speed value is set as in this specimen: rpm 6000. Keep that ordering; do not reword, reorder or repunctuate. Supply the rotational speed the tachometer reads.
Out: rpm 9800
